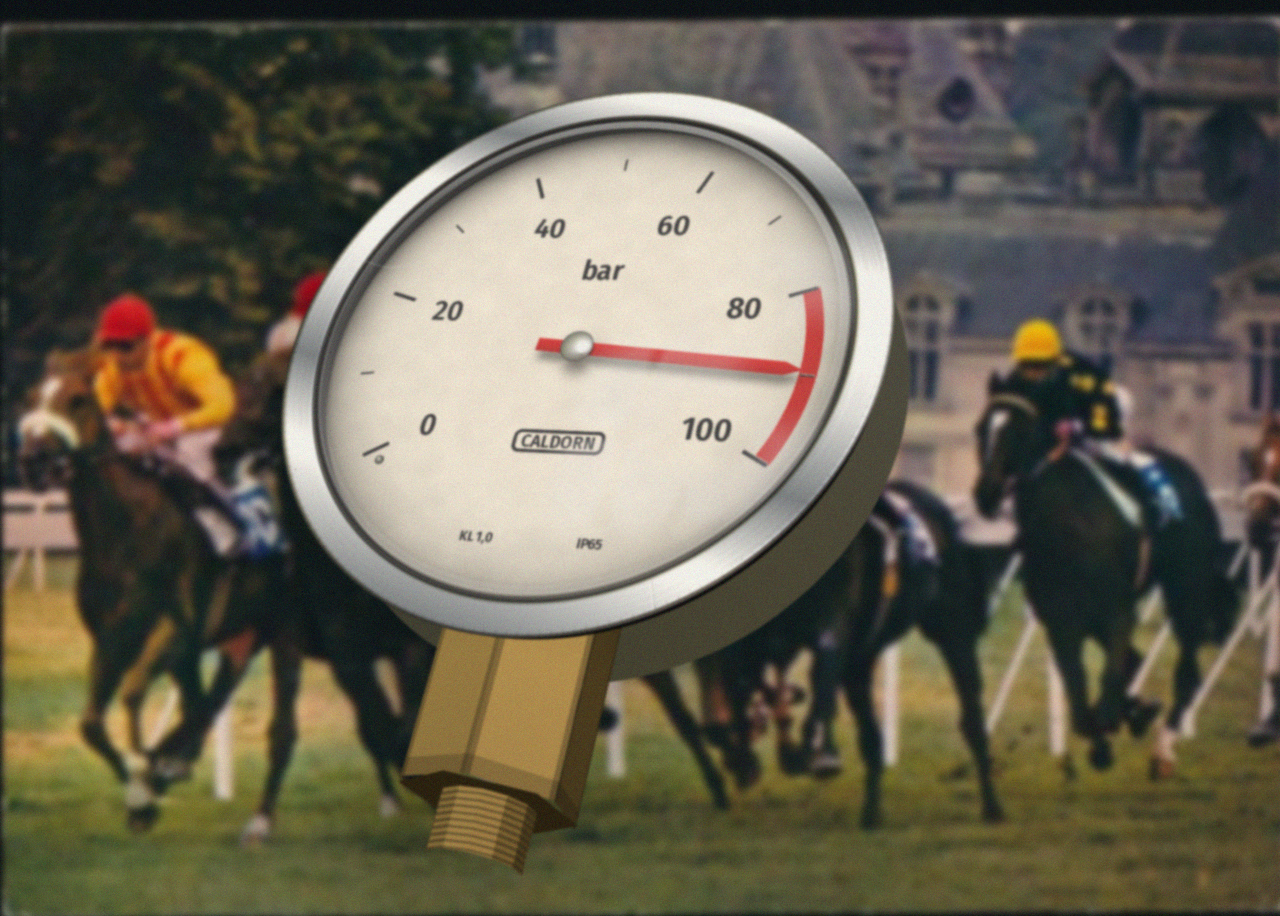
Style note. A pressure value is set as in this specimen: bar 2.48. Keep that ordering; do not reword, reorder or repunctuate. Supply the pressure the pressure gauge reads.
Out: bar 90
